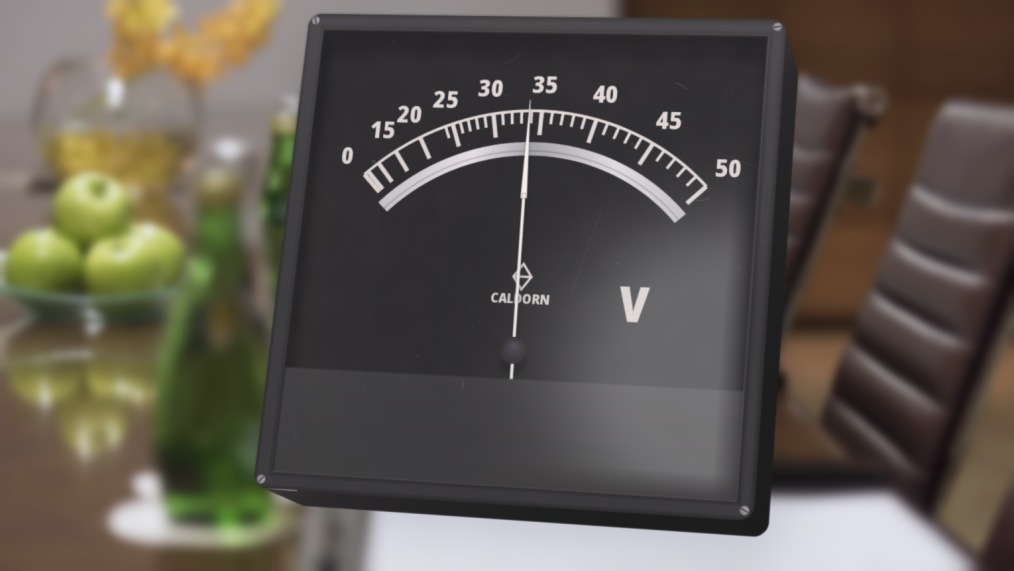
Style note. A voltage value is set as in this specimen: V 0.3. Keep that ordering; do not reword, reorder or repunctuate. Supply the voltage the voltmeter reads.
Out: V 34
